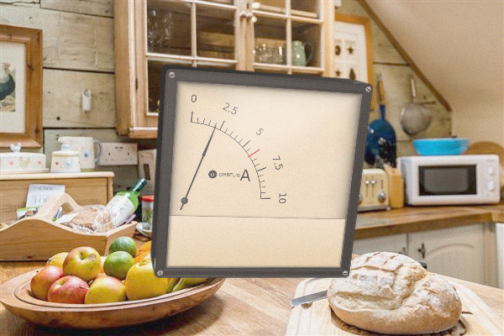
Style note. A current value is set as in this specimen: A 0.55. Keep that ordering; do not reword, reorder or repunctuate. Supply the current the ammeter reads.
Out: A 2
